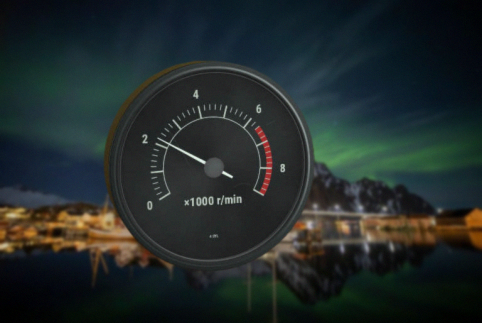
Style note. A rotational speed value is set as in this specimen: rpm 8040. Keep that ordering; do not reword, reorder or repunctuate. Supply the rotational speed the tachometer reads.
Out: rpm 2200
